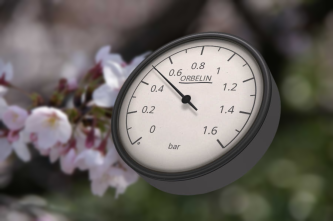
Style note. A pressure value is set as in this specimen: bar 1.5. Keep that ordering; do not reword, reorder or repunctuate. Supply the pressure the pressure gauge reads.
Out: bar 0.5
